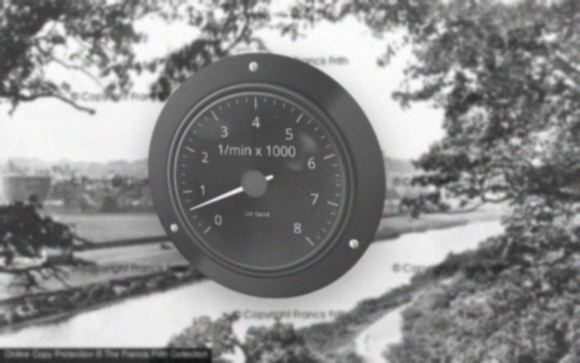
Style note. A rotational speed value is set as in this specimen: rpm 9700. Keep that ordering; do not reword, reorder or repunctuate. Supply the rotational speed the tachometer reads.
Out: rpm 600
